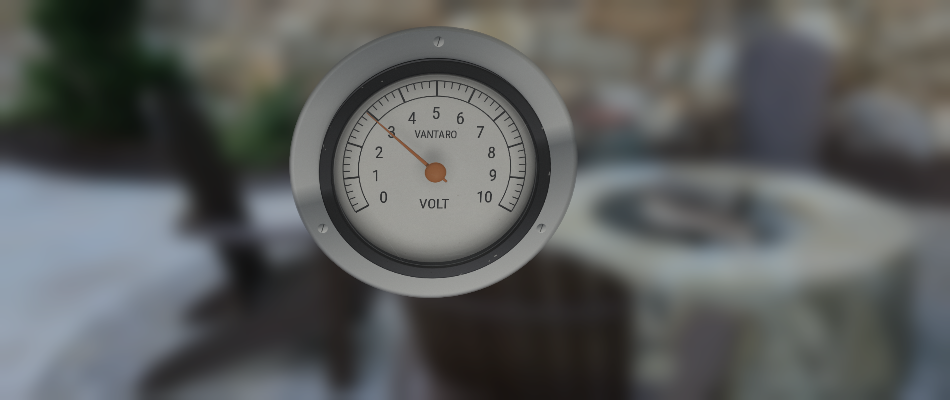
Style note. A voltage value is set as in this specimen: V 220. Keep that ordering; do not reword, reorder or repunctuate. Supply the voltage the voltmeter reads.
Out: V 3
